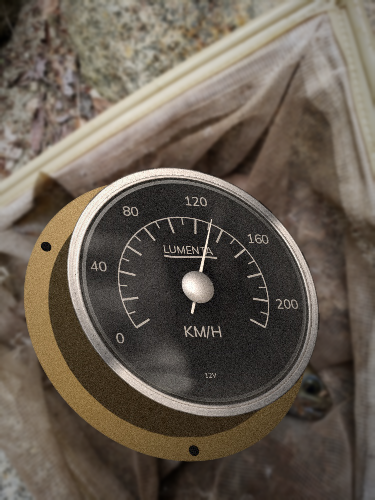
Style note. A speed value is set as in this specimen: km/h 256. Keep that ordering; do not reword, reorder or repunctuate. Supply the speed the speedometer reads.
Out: km/h 130
